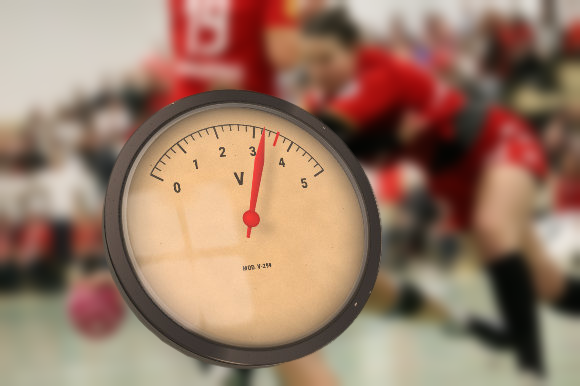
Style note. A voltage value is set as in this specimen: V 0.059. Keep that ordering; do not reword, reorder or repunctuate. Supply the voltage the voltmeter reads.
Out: V 3.2
